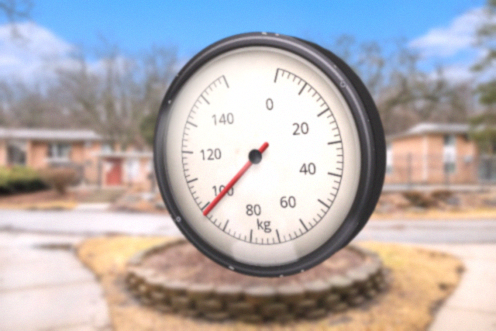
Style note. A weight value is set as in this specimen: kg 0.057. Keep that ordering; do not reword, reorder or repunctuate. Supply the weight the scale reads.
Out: kg 98
